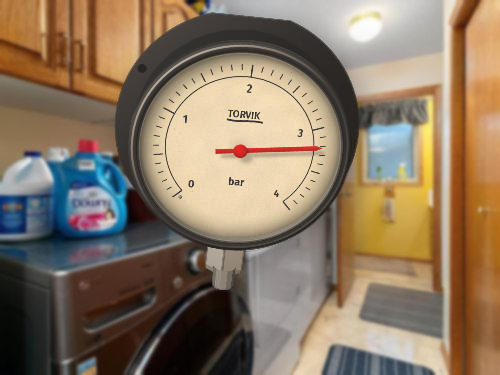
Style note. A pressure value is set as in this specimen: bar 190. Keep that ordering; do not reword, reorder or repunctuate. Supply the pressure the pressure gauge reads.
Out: bar 3.2
